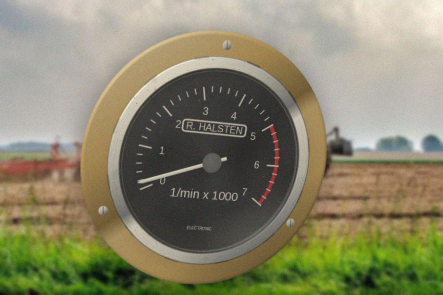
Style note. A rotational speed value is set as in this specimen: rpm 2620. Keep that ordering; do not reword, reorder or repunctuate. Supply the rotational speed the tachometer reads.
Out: rpm 200
